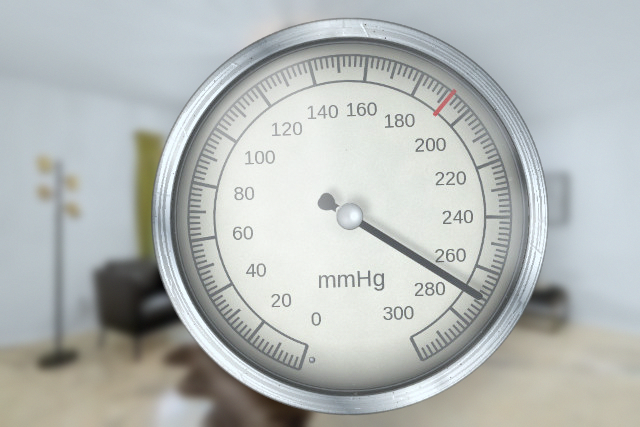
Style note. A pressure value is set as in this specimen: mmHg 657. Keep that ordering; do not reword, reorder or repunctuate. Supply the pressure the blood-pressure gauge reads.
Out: mmHg 270
